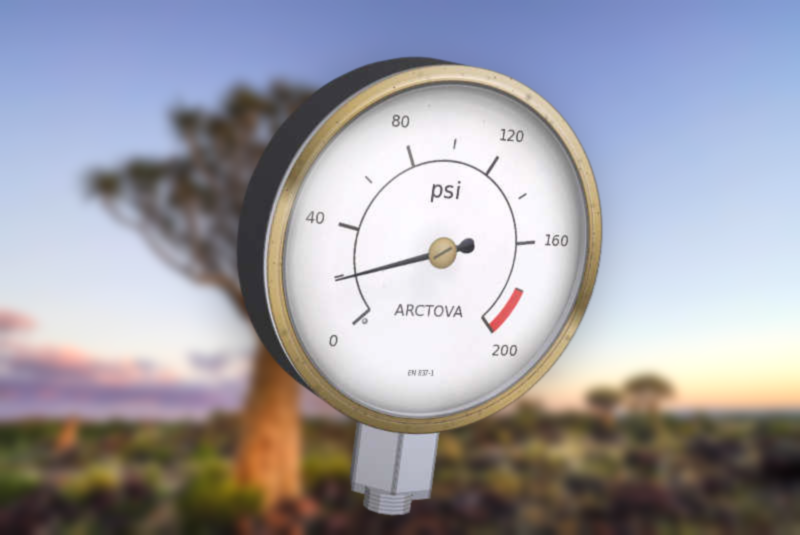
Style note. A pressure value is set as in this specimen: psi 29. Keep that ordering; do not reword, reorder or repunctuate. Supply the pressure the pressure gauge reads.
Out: psi 20
